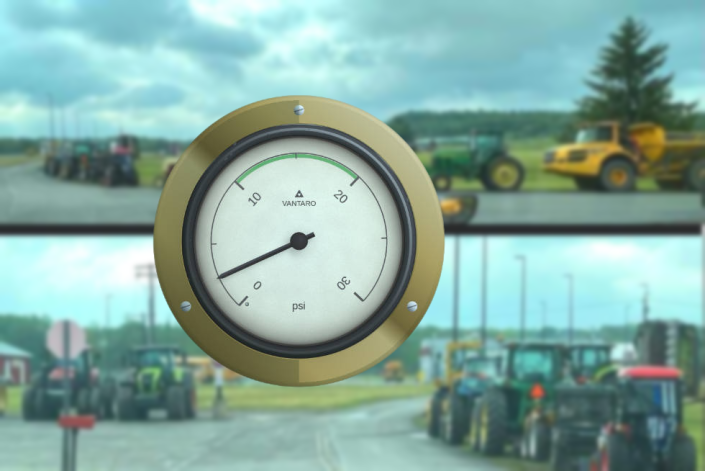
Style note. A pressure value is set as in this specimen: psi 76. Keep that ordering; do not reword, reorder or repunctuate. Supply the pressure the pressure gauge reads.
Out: psi 2.5
